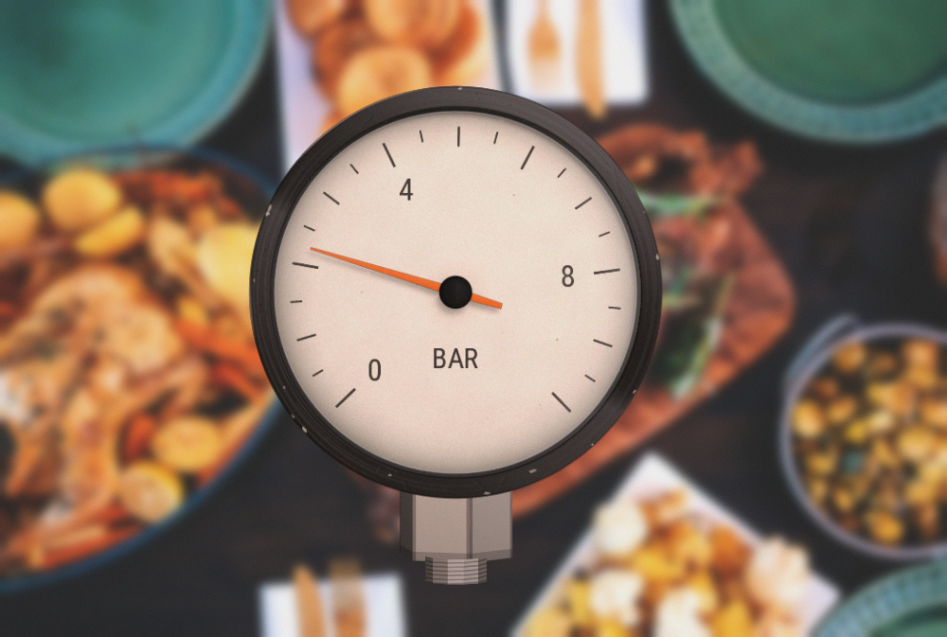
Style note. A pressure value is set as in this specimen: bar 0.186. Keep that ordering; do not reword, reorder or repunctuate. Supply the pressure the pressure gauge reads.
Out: bar 2.25
